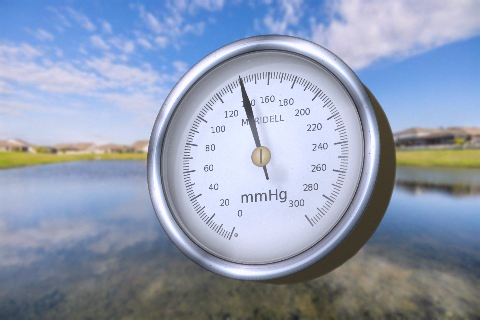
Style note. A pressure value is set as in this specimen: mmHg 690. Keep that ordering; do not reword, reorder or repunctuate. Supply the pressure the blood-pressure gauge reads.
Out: mmHg 140
